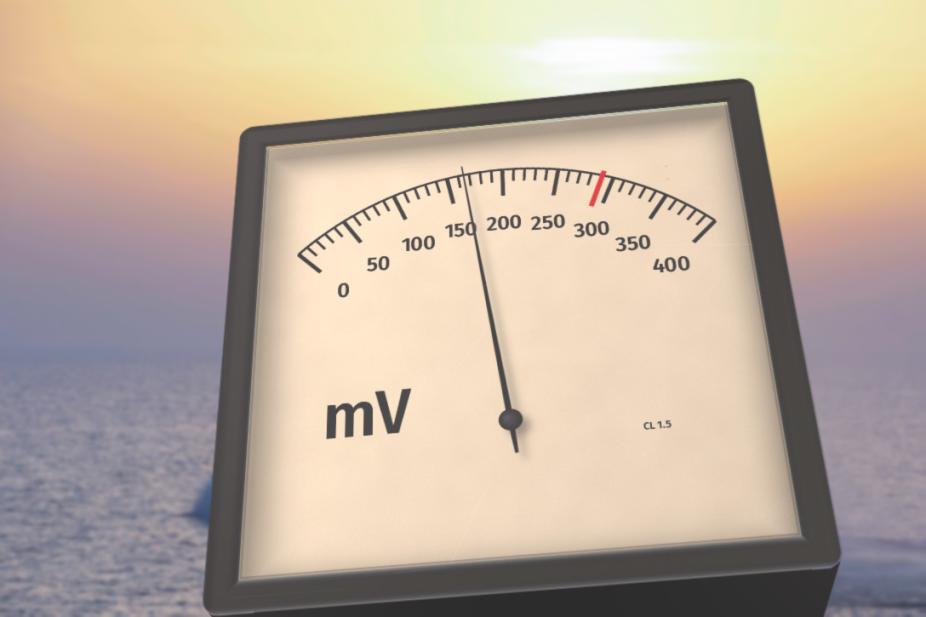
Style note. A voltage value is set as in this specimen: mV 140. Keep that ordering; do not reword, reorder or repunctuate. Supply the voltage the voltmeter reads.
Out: mV 165
